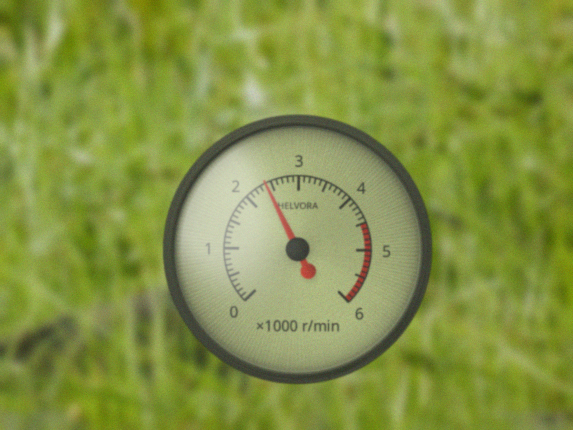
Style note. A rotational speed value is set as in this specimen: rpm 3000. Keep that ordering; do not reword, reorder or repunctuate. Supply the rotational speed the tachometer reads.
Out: rpm 2400
